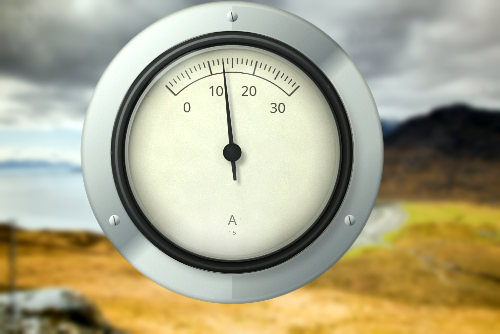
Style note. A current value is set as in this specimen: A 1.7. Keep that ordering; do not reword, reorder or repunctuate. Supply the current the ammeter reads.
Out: A 13
